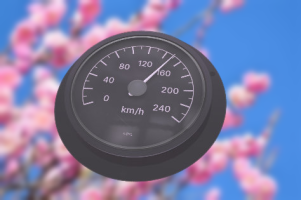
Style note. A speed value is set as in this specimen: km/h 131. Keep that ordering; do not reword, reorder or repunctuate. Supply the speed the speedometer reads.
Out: km/h 150
